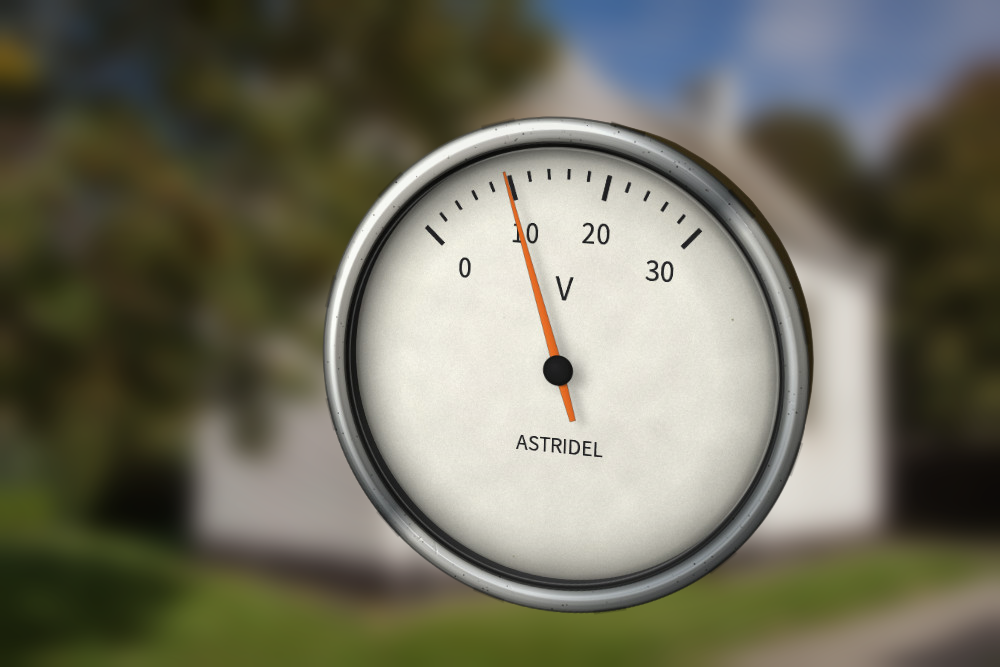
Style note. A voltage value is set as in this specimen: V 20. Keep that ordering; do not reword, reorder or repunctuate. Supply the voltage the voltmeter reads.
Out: V 10
